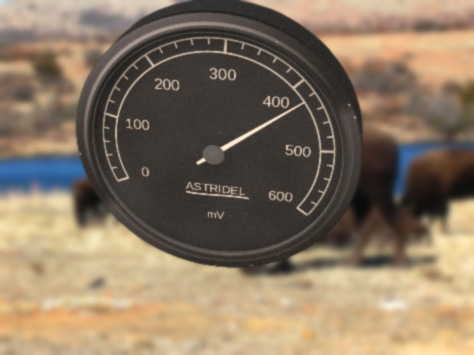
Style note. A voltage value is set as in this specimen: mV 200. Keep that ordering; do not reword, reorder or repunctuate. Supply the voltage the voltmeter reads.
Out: mV 420
